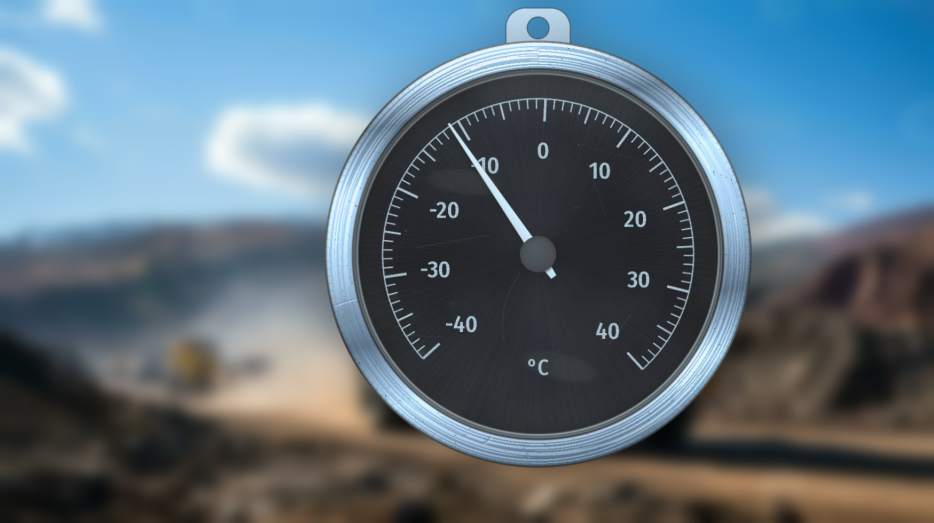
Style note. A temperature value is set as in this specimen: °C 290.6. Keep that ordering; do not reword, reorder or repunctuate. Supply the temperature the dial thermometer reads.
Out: °C -11
